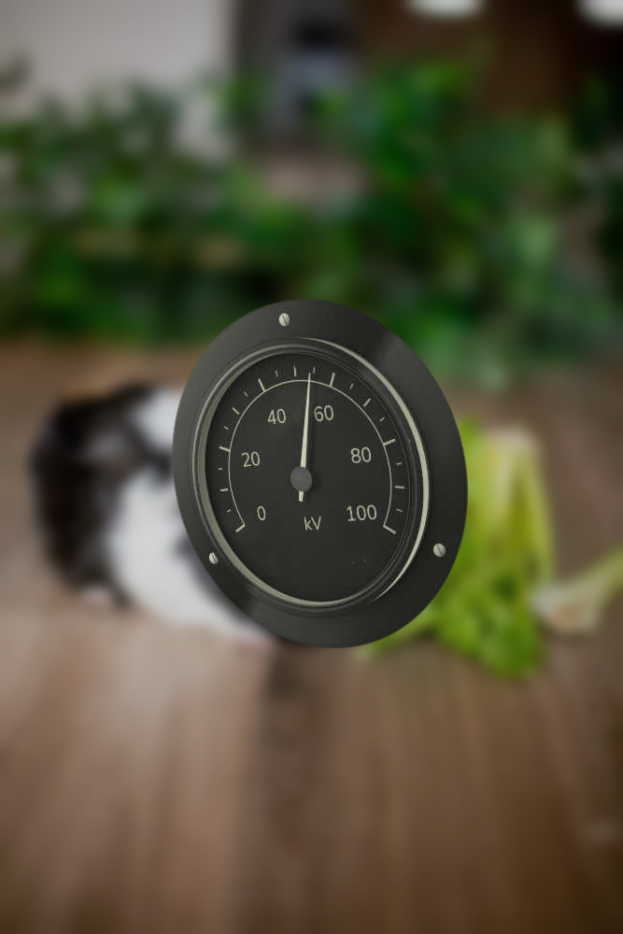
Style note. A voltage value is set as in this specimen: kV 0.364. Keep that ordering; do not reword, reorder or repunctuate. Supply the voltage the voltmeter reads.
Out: kV 55
